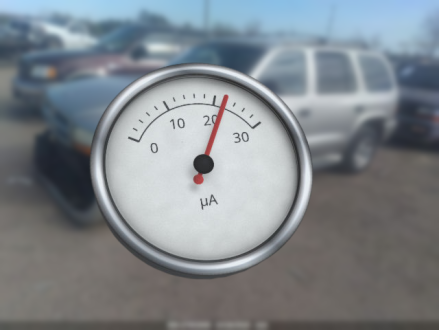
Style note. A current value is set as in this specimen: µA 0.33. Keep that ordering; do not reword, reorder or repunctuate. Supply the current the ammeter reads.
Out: µA 22
